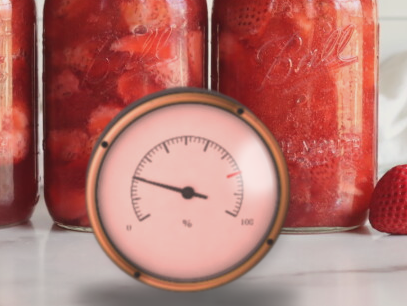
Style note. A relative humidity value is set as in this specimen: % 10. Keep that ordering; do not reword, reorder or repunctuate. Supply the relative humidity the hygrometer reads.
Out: % 20
